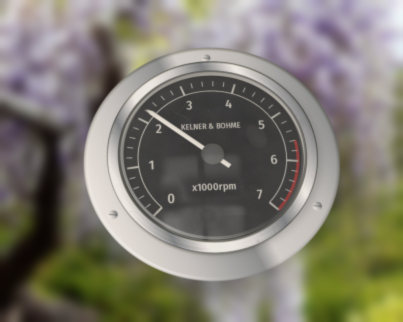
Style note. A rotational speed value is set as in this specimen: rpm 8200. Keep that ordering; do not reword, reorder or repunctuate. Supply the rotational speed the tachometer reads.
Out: rpm 2200
